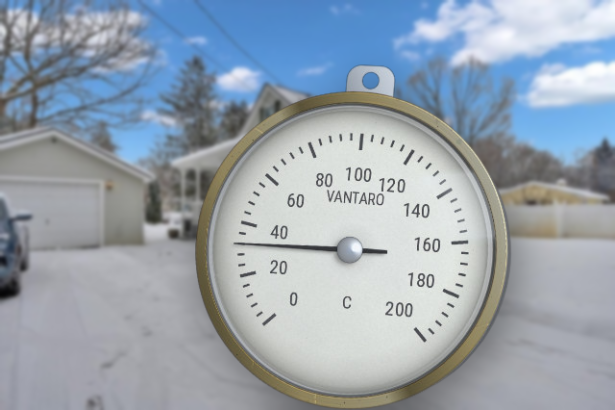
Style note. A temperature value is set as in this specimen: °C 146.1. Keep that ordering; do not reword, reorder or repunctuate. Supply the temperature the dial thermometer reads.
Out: °C 32
